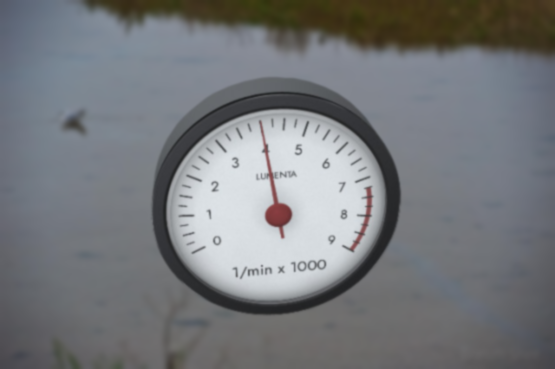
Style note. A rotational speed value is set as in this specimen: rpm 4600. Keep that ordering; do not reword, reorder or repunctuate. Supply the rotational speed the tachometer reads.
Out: rpm 4000
